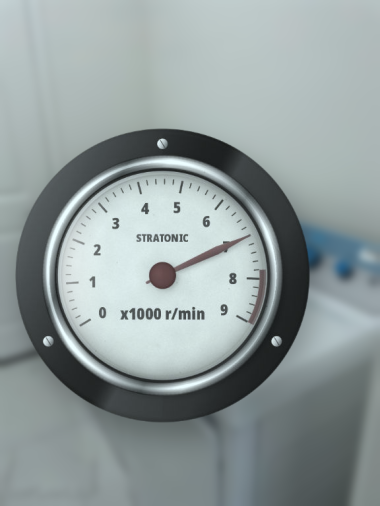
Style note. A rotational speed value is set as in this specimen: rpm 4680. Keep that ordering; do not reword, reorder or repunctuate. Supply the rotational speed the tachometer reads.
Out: rpm 7000
